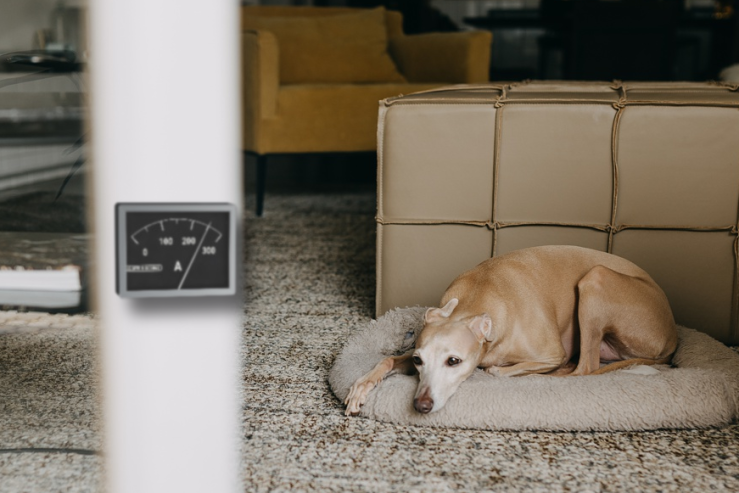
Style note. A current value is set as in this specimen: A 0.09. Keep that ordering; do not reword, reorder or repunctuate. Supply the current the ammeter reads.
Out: A 250
